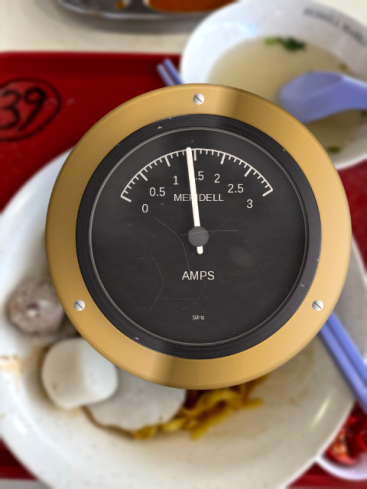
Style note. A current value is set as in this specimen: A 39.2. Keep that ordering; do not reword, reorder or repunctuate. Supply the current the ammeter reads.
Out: A 1.4
